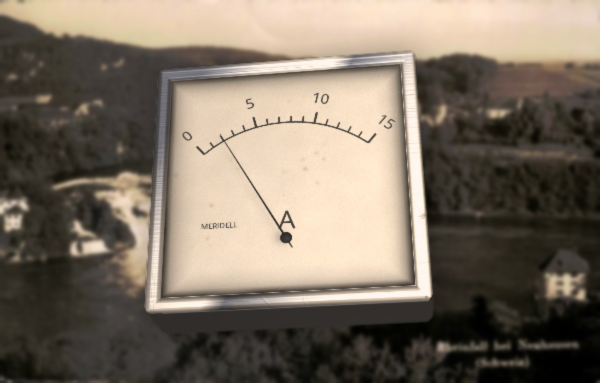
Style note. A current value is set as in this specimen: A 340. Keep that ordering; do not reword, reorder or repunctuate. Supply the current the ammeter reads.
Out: A 2
